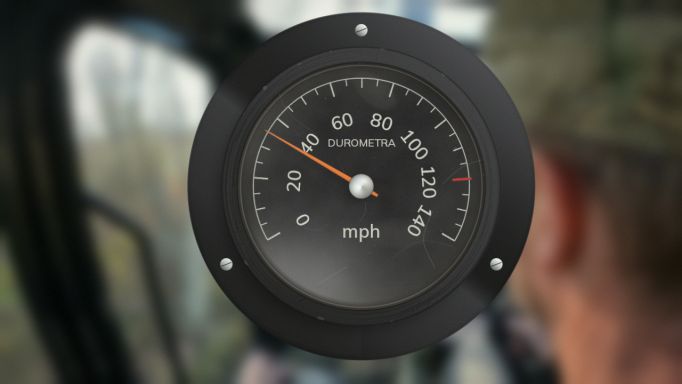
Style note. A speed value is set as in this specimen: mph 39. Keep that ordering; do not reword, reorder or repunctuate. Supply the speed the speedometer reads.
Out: mph 35
